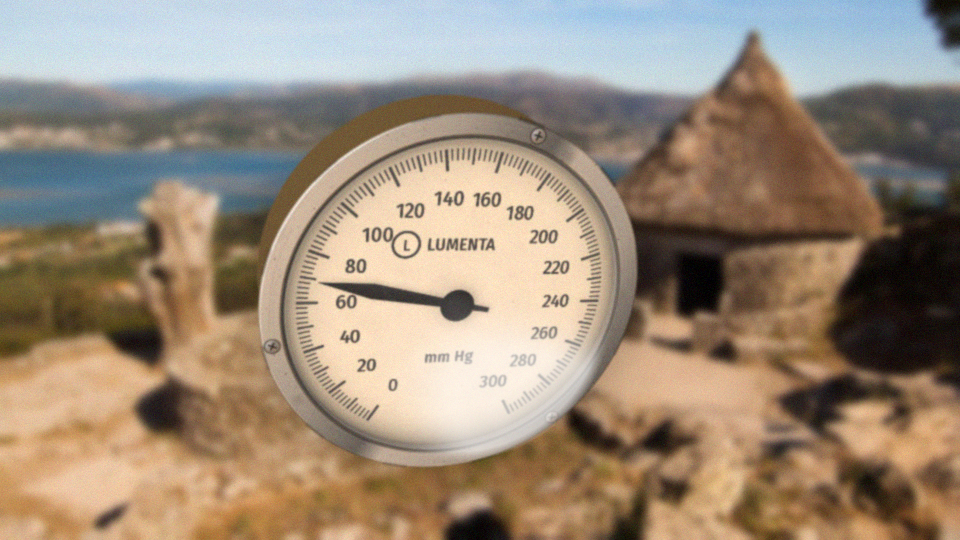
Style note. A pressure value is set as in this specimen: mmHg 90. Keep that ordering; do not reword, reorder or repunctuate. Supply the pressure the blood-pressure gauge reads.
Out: mmHg 70
